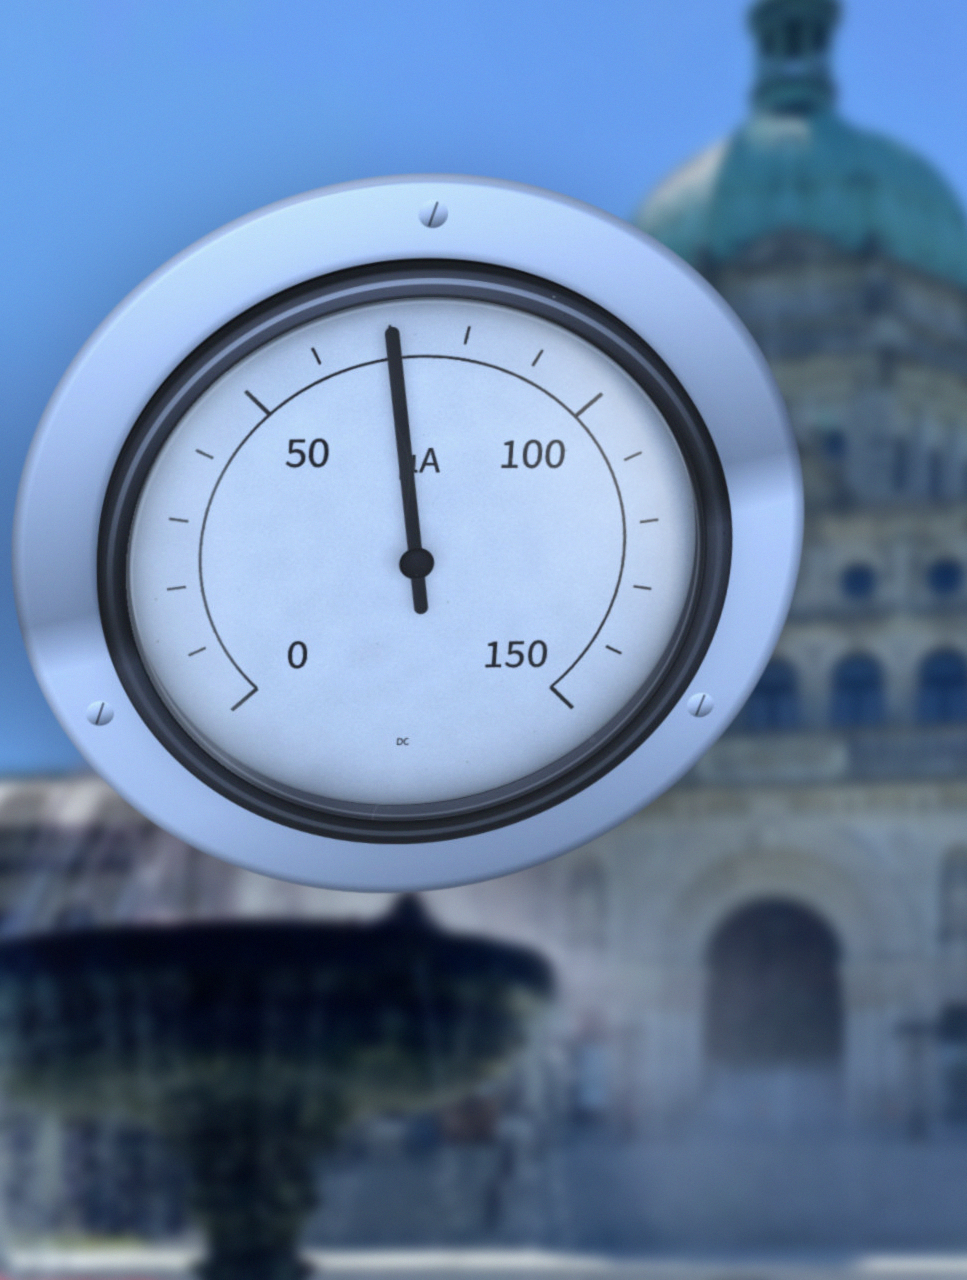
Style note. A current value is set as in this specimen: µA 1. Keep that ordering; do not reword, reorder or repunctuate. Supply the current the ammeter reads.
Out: µA 70
